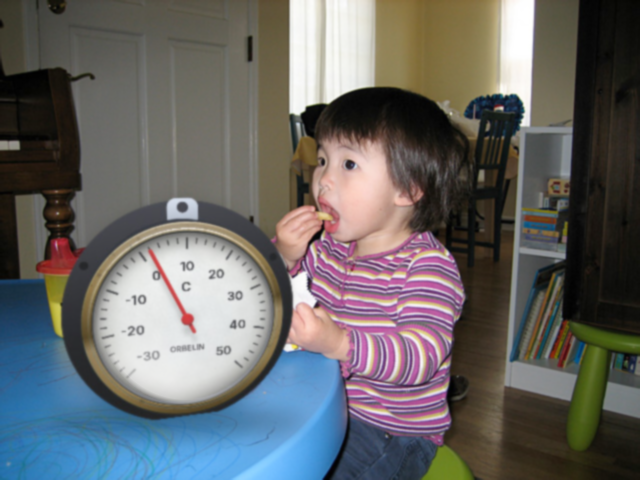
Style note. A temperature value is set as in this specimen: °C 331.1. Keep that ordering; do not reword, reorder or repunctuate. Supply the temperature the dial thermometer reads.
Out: °C 2
